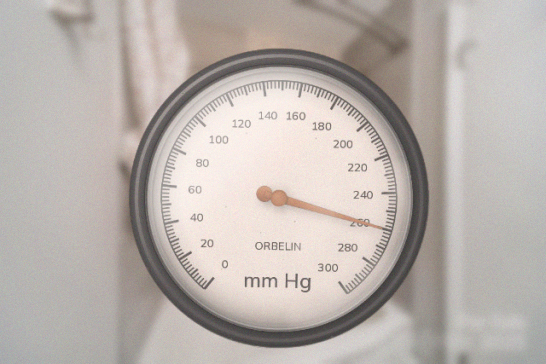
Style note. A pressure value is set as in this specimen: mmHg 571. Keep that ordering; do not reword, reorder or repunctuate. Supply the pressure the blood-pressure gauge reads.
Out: mmHg 260
